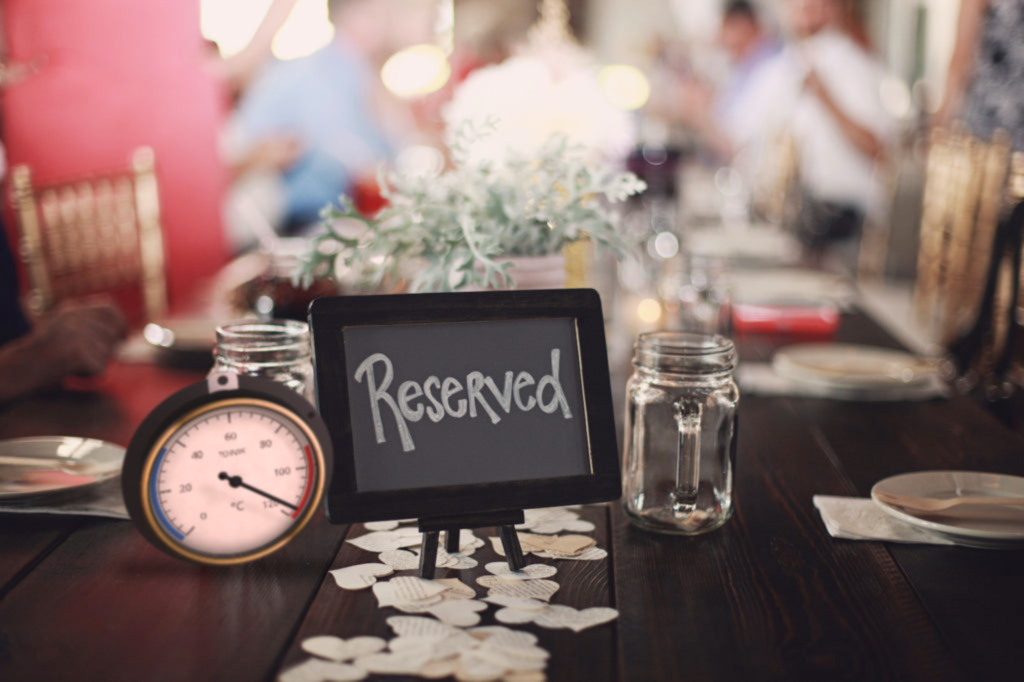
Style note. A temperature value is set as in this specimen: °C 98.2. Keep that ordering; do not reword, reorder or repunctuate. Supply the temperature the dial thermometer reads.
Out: °C 116
